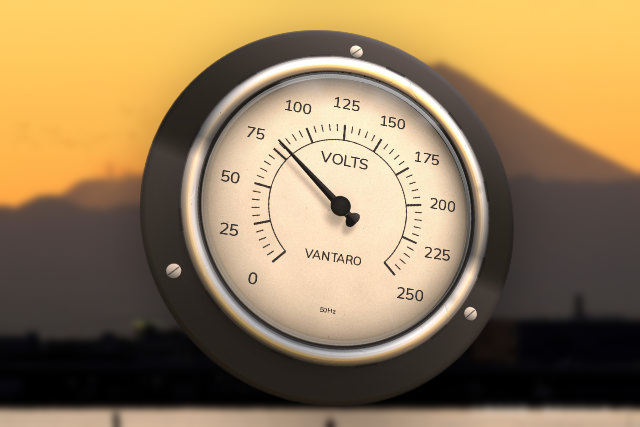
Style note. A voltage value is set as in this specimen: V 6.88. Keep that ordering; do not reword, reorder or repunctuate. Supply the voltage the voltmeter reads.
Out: V 80
